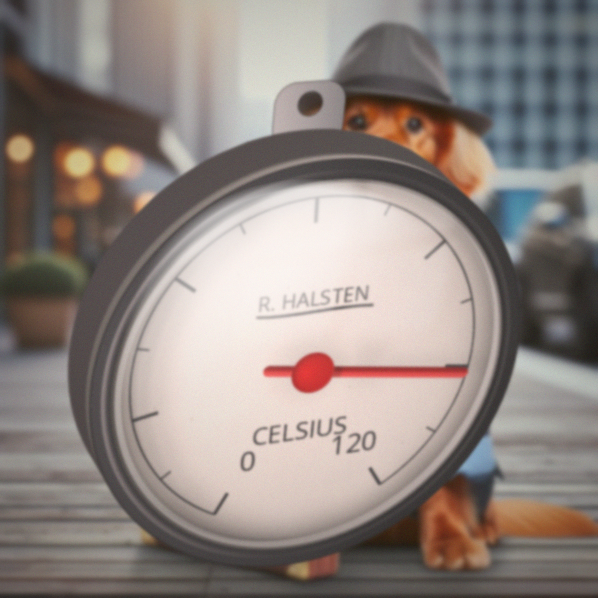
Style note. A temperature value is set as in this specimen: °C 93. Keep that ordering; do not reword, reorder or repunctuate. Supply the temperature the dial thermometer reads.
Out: °C 100
